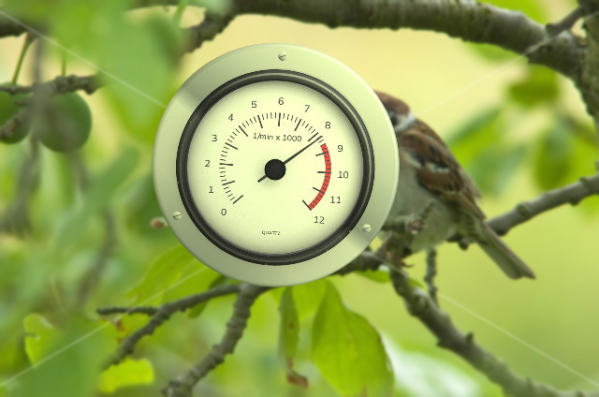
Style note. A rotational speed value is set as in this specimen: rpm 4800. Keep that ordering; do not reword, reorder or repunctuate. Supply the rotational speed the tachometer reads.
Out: rpm 8200
